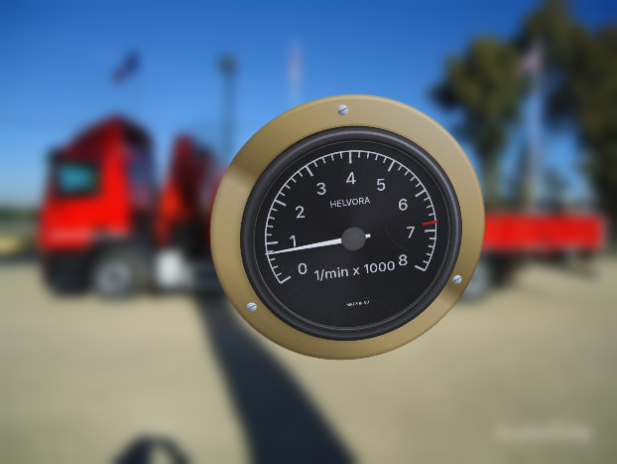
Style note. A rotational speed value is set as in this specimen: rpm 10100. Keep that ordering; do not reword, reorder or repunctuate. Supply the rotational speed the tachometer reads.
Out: rpm 800
